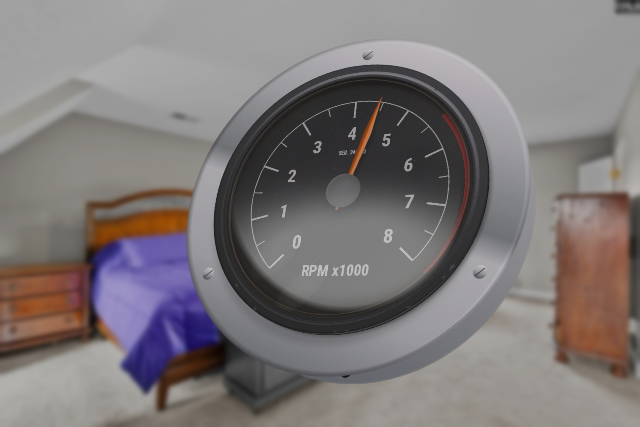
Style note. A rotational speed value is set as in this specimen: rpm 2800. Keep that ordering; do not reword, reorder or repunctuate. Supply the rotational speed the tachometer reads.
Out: rpm 4500
